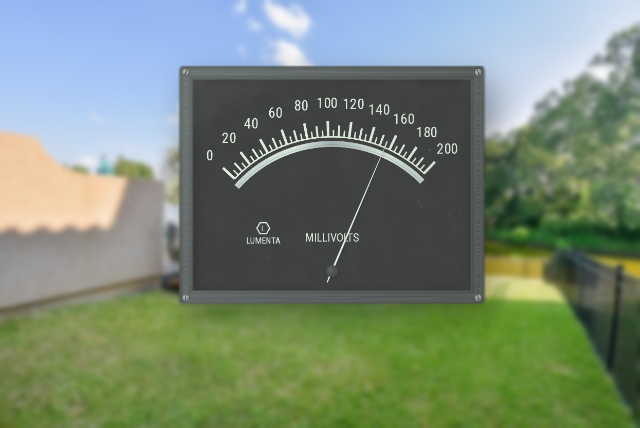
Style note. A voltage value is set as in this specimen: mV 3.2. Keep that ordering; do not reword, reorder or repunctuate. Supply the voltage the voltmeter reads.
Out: mV 155
